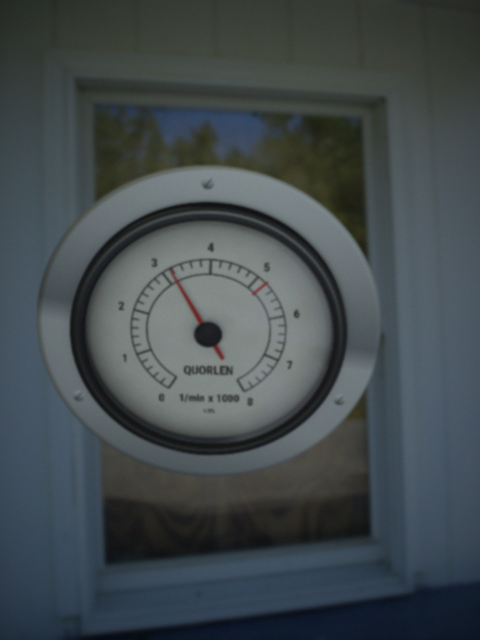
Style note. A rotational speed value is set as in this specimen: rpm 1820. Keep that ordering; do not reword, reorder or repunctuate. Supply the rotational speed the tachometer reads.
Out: rpm 3200
